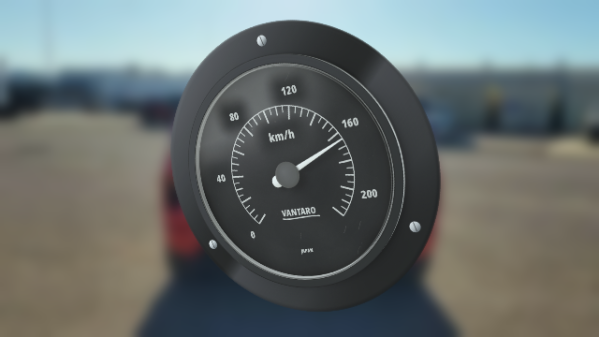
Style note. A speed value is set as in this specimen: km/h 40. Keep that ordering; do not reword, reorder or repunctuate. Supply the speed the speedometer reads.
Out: km/h 165
